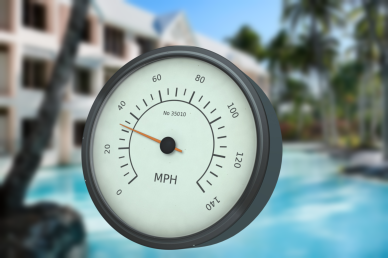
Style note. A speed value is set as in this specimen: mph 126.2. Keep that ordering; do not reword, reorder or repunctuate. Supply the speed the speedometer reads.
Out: mph 32.5
